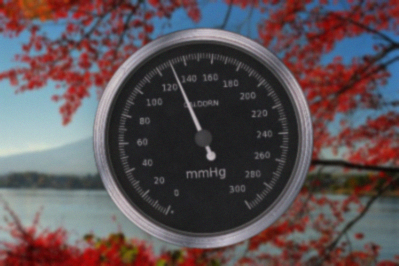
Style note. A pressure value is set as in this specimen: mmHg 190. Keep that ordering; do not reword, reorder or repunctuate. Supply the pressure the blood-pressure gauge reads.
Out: mmHg 130
